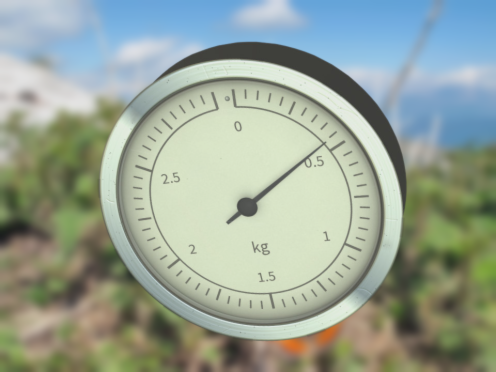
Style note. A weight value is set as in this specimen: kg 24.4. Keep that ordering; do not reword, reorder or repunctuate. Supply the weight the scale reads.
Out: kg 0.45
